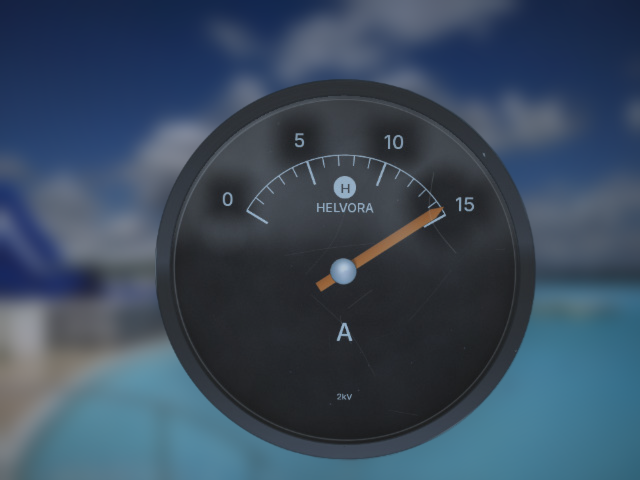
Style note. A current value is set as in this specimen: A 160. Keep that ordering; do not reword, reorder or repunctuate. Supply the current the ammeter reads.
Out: A 14.5
